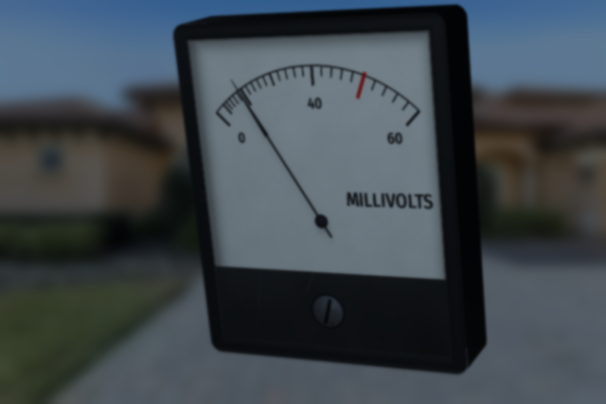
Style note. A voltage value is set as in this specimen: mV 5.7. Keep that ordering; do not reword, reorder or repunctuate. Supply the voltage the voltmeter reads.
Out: mV 20
